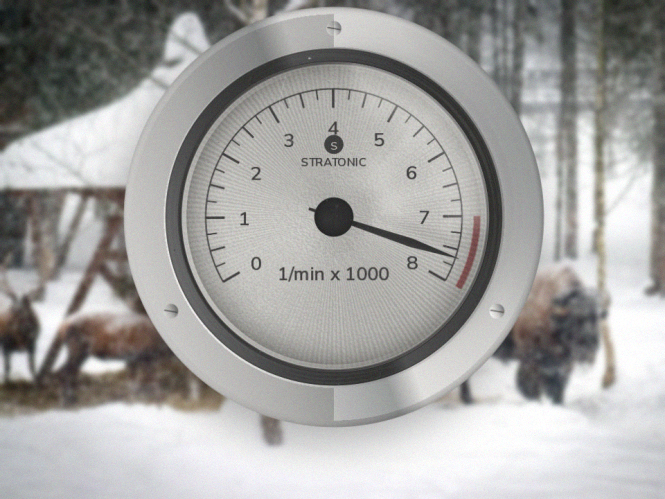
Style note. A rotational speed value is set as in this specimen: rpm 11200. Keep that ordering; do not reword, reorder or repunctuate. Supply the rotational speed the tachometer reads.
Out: rpm 7625
